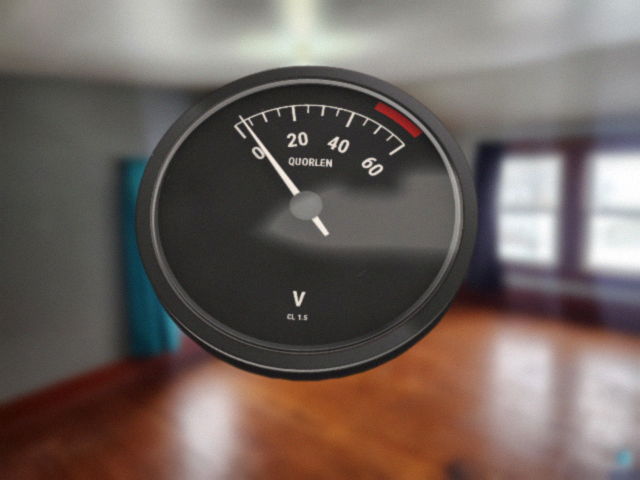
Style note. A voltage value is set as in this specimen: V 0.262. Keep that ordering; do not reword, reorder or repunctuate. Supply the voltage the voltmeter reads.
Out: V 2.5
